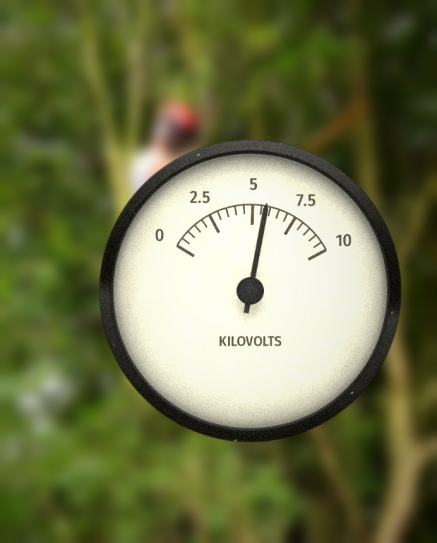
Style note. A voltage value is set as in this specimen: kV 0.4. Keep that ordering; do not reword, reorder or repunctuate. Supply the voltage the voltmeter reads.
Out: kV 5.75
